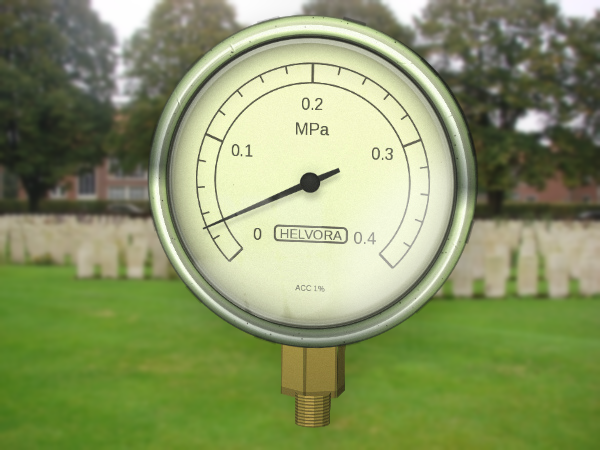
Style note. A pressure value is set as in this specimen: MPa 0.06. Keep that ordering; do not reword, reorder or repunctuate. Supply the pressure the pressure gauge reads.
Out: MPa 0.03
